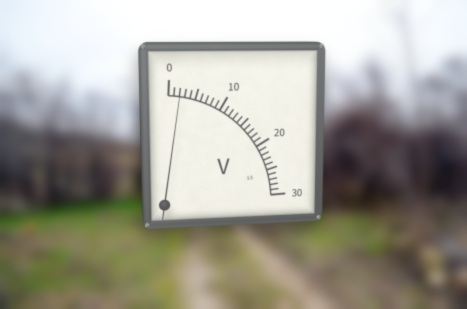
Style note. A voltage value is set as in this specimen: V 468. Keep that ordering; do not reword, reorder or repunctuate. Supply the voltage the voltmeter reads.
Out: V 2
